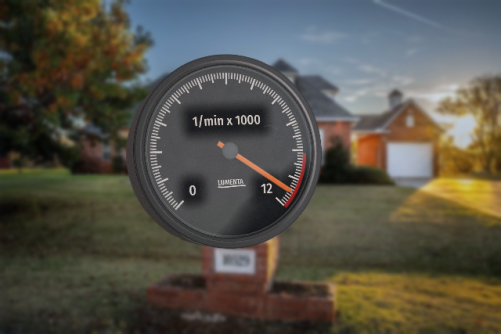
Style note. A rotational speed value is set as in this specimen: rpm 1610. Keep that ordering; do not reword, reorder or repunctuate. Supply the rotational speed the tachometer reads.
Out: rpm 11500
